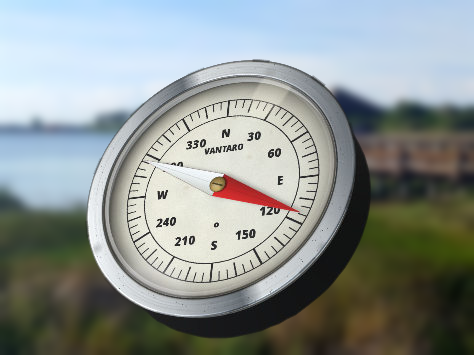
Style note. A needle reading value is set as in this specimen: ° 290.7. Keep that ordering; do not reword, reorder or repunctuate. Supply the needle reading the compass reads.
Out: ° 115
